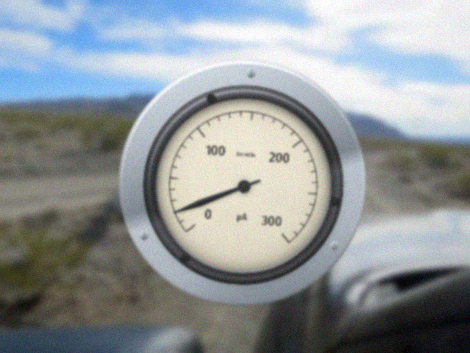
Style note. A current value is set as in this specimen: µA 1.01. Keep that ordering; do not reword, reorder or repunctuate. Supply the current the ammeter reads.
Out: µA 20
